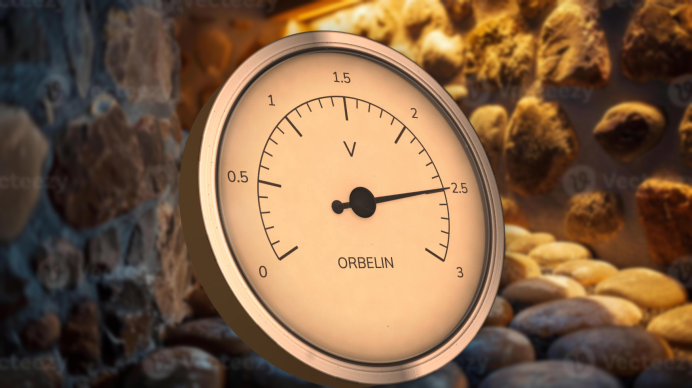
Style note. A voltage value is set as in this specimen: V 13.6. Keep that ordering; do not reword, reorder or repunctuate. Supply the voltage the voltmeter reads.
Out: V 2.5
